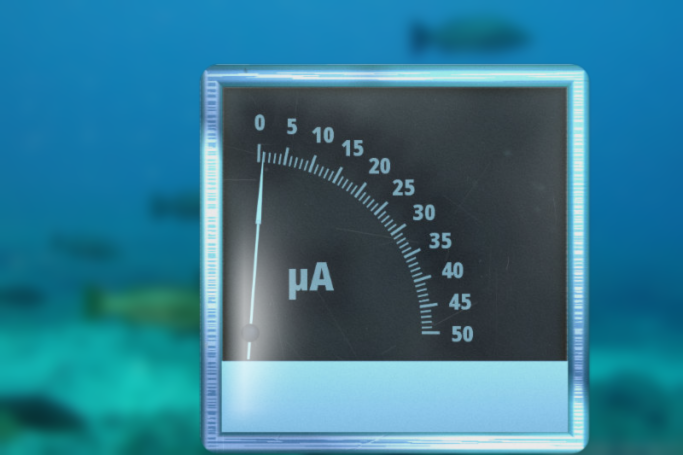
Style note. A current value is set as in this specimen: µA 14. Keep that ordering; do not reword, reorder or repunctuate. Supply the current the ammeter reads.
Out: µA 1
